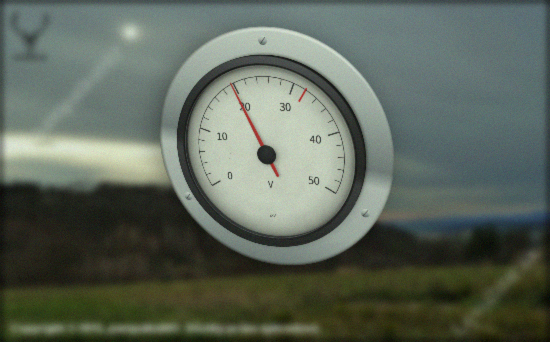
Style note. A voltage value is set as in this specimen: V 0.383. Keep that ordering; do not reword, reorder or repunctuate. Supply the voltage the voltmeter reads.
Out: V 20
